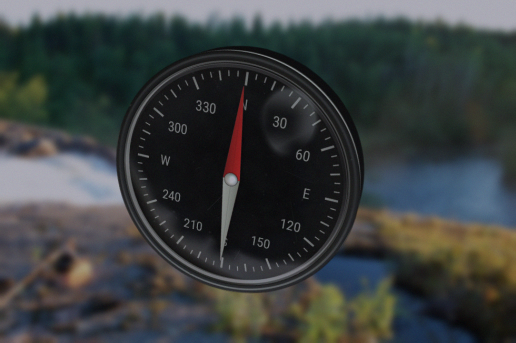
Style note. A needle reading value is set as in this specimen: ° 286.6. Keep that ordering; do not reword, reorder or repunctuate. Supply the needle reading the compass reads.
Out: ° 0
